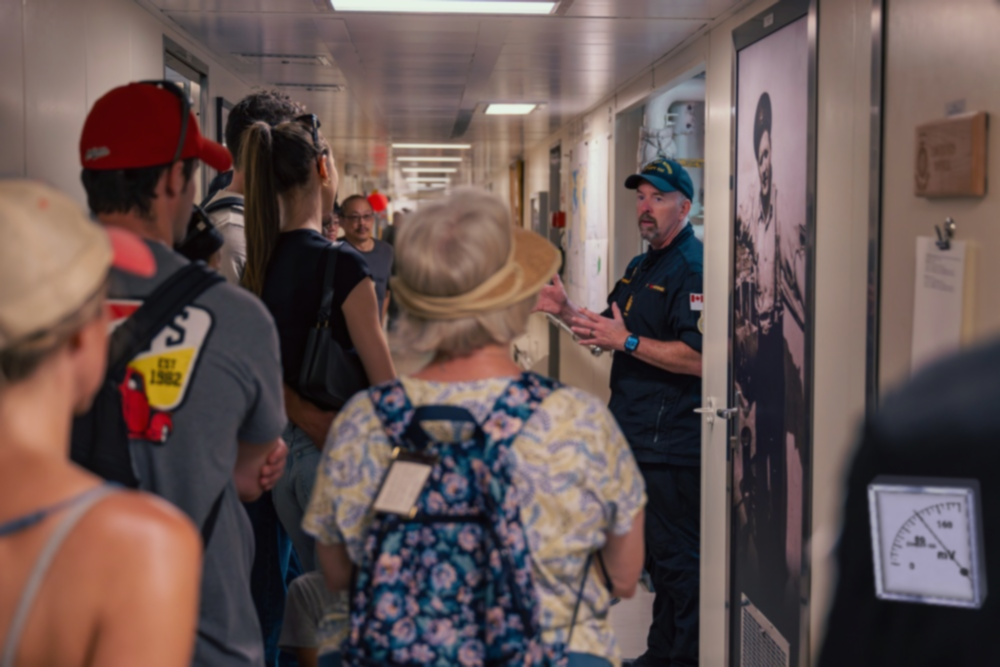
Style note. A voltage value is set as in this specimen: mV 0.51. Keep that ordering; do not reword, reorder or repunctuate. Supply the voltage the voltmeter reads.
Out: mV 120
